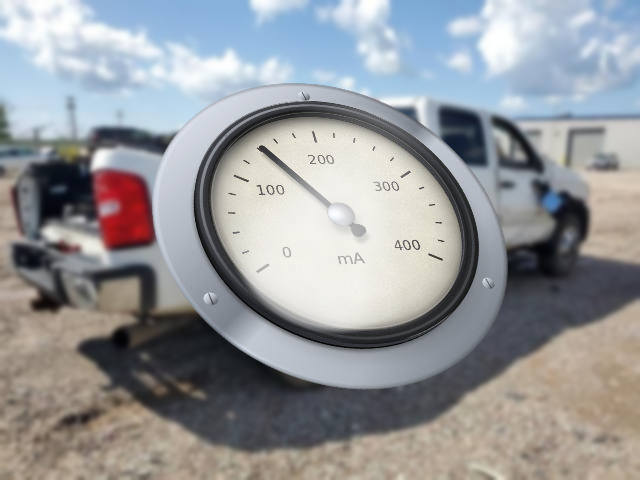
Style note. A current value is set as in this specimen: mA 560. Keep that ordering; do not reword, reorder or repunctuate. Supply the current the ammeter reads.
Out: mA 140
